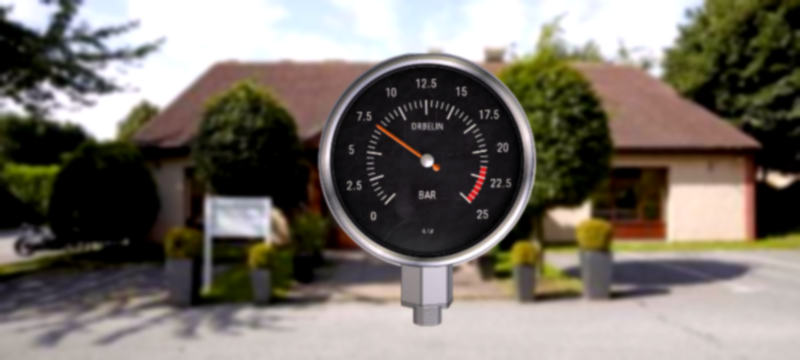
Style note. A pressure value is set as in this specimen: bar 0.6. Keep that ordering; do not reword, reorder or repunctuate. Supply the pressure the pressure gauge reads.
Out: bar 7.5
